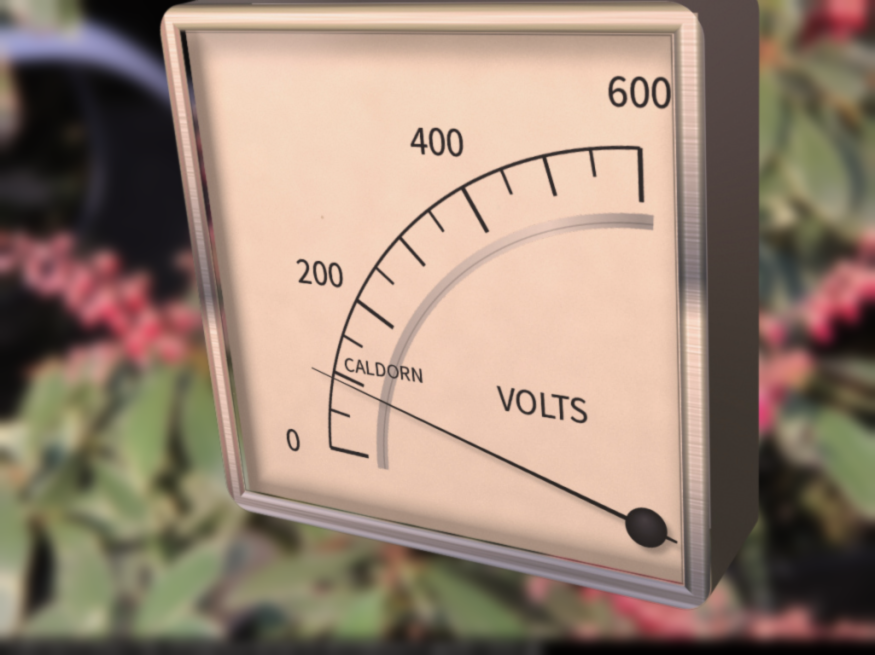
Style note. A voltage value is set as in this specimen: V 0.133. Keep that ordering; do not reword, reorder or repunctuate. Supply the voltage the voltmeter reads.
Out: V 100
